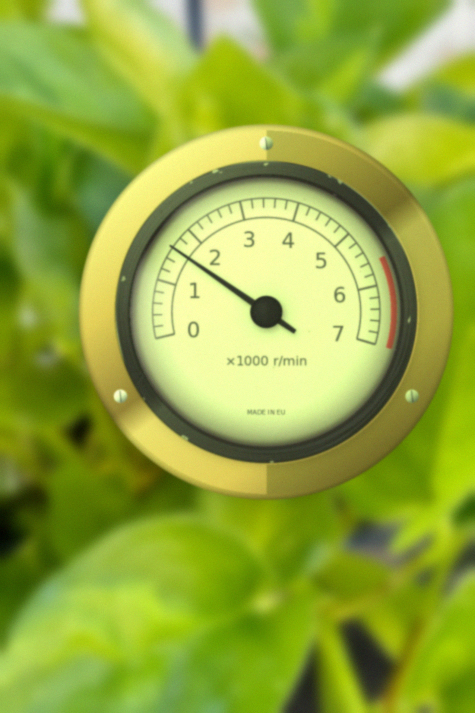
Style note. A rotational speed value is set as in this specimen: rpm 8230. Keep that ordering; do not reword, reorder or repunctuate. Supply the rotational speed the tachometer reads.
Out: rpm 1600
